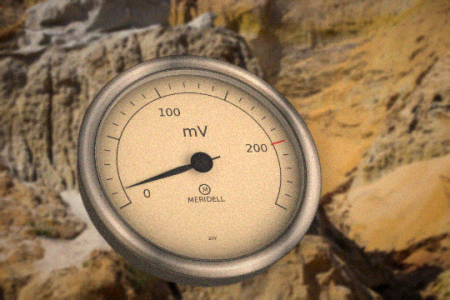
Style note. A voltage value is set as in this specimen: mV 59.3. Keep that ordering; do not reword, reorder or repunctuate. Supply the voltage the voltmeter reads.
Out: mV 10
